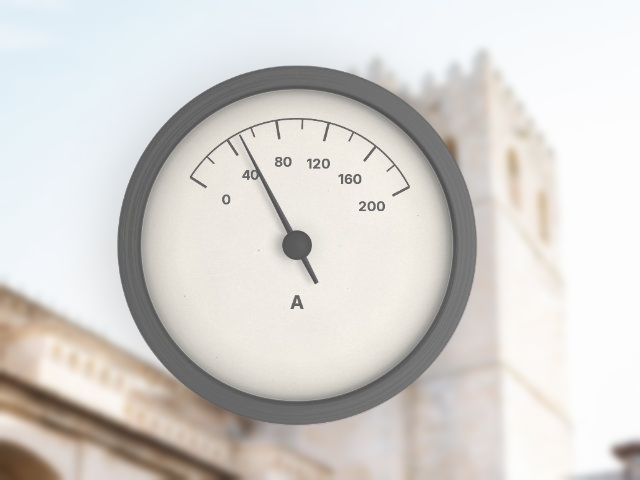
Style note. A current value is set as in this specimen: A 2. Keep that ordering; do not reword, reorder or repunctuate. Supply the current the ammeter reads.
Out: A 50
